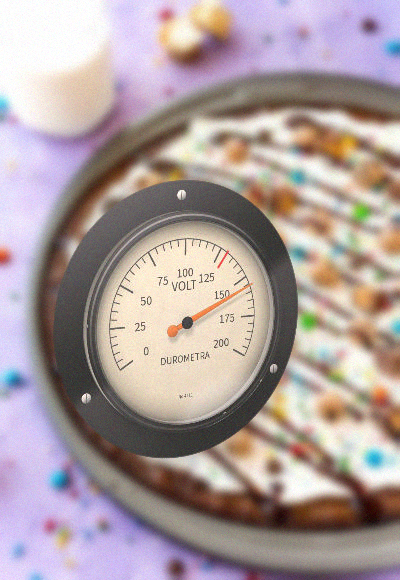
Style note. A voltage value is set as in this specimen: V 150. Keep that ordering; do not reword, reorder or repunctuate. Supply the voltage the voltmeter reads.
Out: V 155
